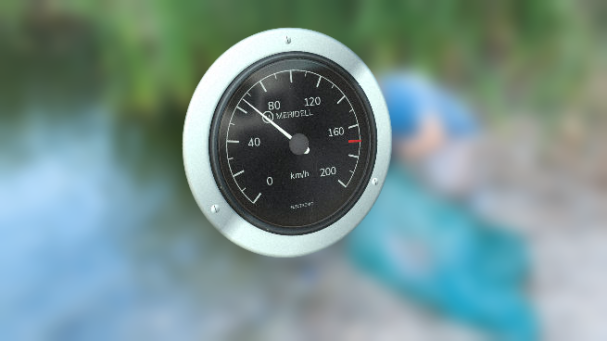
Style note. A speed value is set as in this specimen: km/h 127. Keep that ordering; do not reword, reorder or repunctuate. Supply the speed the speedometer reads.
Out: km/h 65
